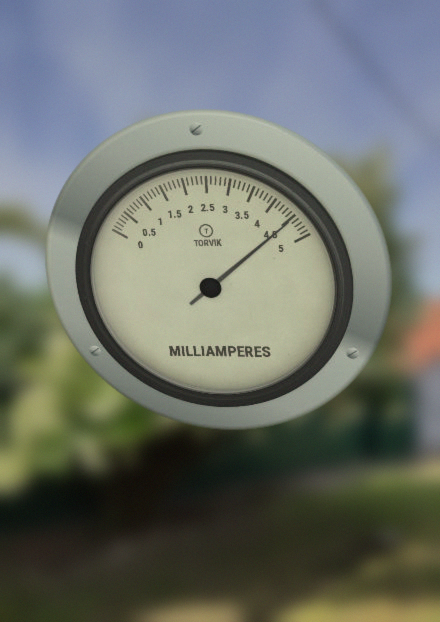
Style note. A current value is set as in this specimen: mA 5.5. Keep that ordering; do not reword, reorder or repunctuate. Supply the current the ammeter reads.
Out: mA 4.5
